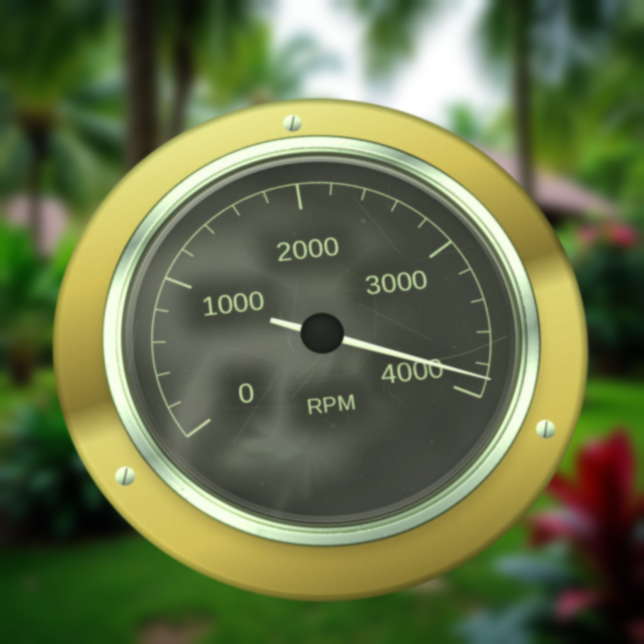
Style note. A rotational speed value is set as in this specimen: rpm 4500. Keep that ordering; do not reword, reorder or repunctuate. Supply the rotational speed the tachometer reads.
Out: rpm 3900
